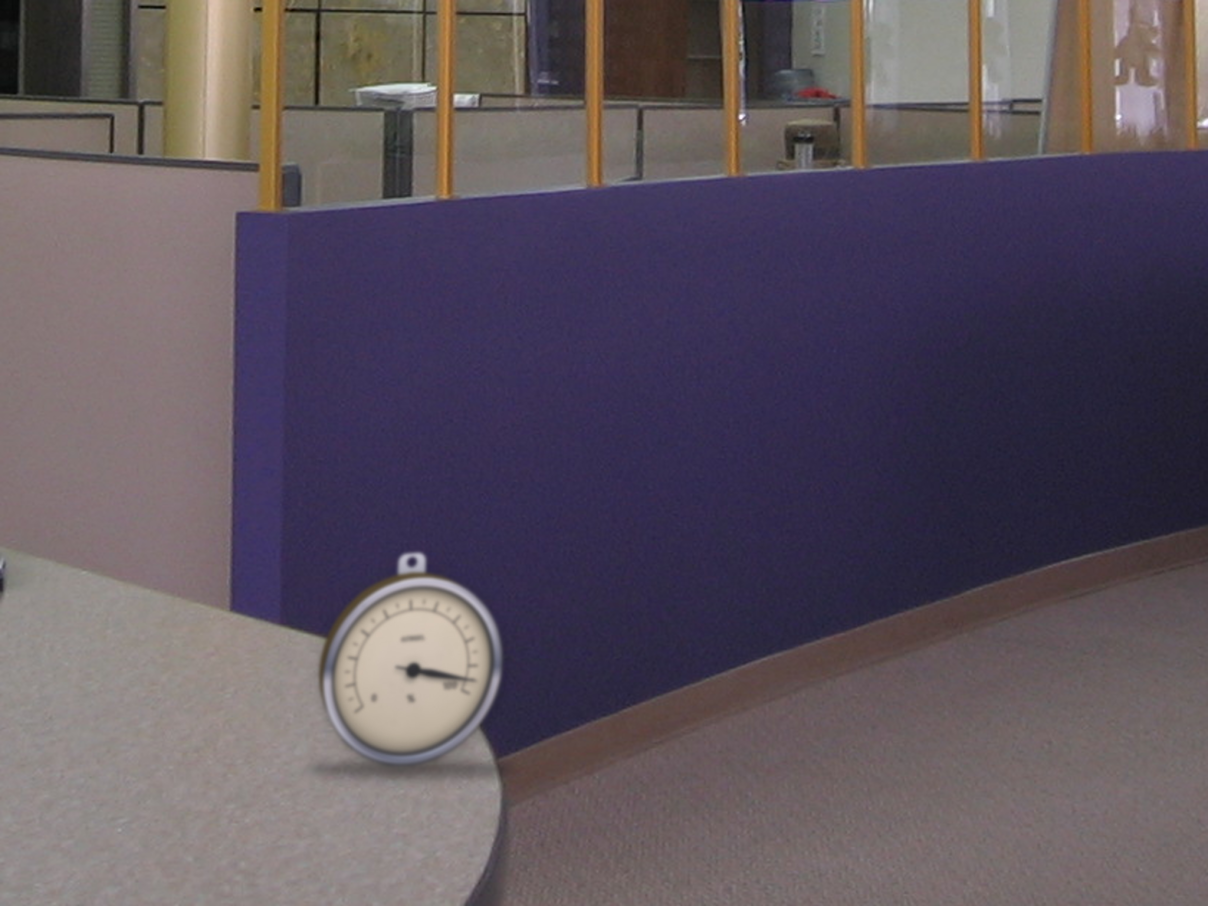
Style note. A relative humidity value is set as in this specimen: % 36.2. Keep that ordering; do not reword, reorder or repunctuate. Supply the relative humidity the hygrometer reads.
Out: % 95
